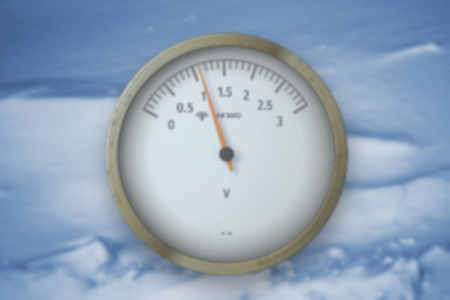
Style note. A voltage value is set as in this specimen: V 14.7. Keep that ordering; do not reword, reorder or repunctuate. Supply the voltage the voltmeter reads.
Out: V 1.1
